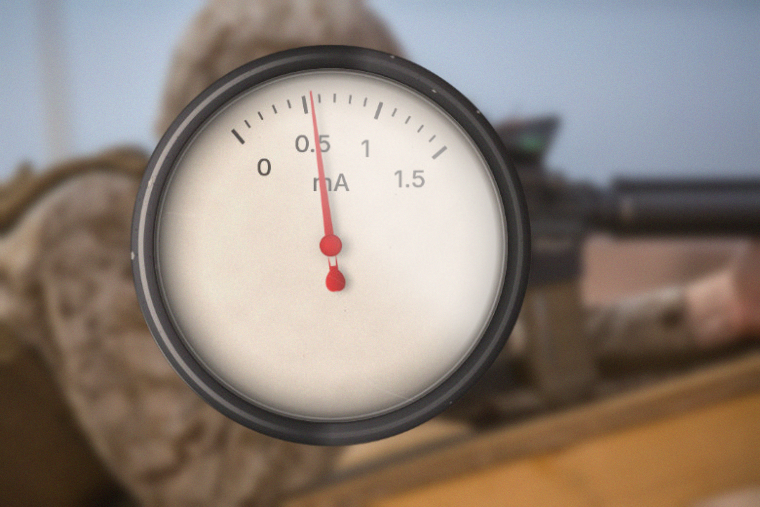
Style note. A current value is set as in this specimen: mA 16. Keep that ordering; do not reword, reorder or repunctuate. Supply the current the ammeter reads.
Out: mA 0.55
